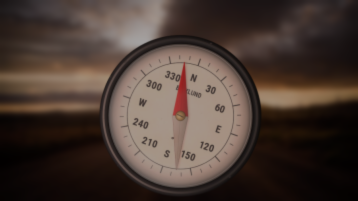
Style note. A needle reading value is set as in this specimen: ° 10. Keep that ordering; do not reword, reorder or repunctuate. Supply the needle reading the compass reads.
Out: ° 345
